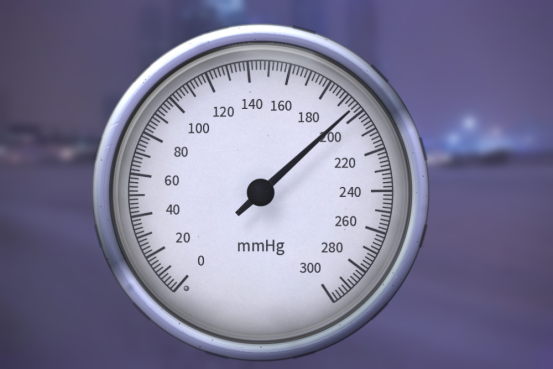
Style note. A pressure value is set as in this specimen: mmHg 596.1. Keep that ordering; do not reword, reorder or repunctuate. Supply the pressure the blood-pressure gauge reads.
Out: mmHg 196
